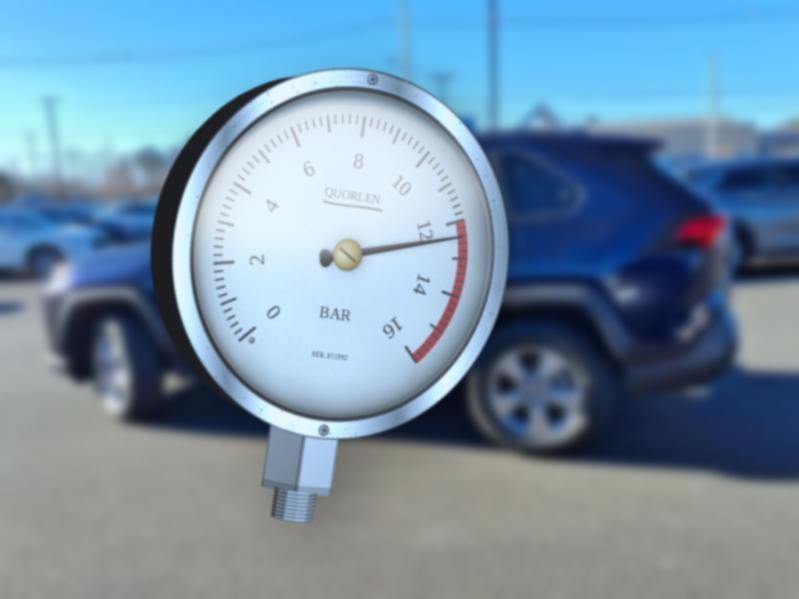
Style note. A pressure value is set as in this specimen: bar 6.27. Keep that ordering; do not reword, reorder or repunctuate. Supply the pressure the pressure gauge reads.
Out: bar 12.4
